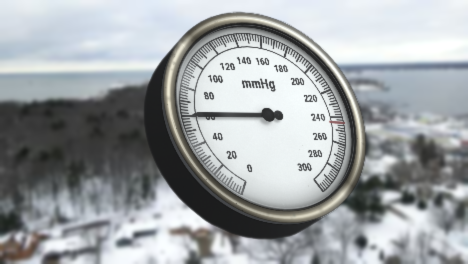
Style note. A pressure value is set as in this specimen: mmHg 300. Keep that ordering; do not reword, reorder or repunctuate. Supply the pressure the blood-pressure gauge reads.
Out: mmHg 60
